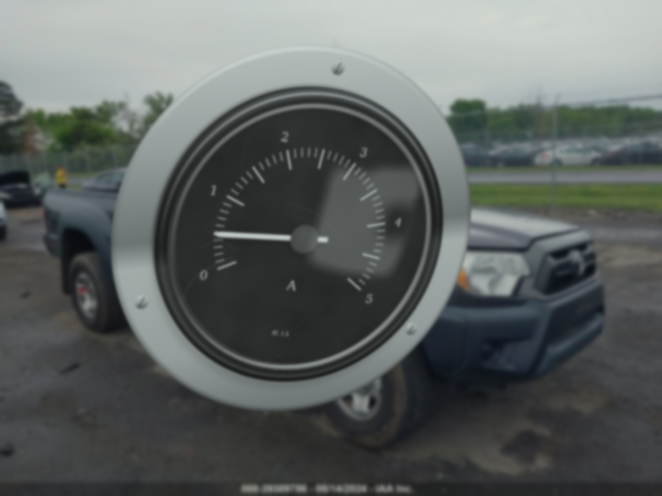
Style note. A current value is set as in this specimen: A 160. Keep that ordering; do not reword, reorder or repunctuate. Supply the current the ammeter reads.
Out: A 0.5
